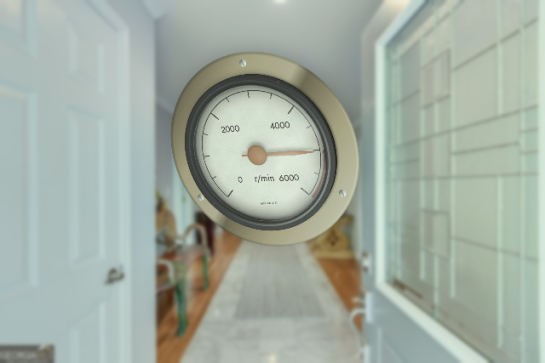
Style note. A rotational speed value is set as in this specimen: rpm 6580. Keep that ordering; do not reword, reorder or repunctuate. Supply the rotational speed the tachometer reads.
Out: rpm 5000
